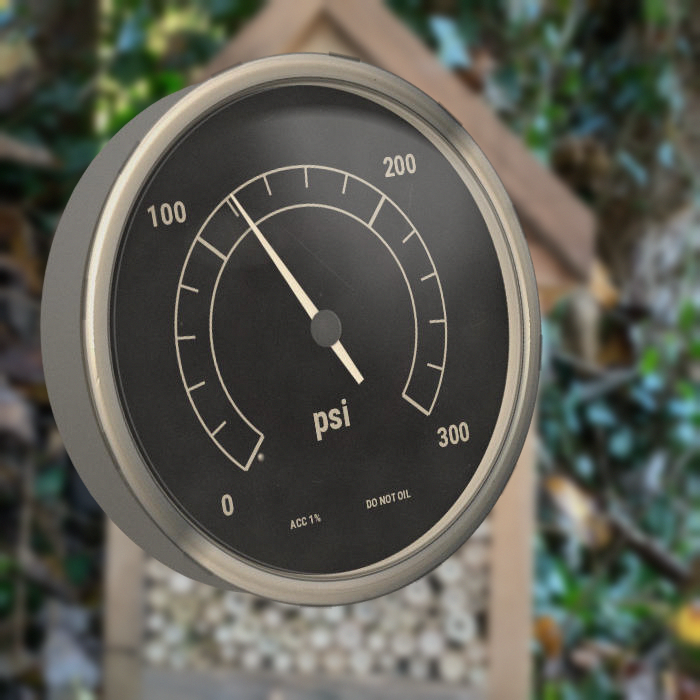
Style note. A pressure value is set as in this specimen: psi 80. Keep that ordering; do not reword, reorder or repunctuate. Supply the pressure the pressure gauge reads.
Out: psi 120
